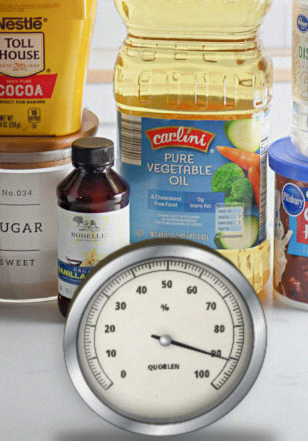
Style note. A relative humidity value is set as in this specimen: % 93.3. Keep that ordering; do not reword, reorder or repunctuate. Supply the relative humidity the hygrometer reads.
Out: % 90
